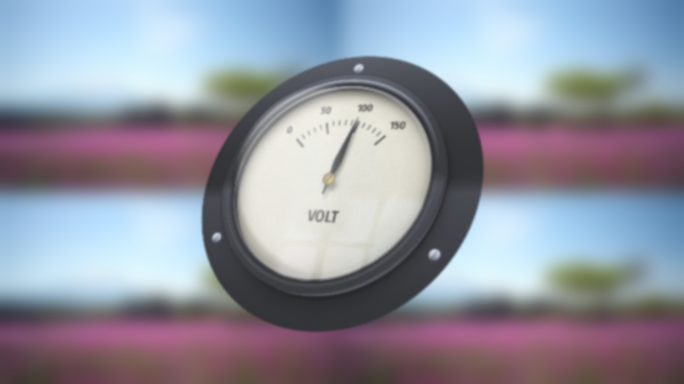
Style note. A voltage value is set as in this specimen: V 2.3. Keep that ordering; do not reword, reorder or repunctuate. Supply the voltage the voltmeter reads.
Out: V 100
